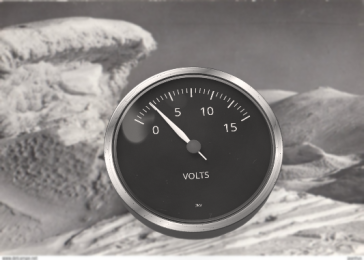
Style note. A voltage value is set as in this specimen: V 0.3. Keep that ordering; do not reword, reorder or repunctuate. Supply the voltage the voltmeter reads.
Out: V 2.5
